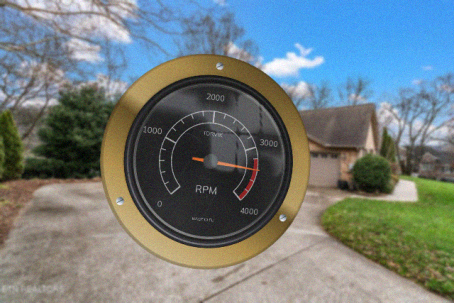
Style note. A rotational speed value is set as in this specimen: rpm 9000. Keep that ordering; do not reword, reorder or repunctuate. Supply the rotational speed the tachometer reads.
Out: rpm 3400
